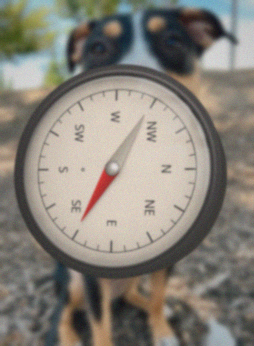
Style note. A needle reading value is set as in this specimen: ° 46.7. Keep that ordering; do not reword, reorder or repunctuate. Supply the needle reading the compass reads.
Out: ° 120
